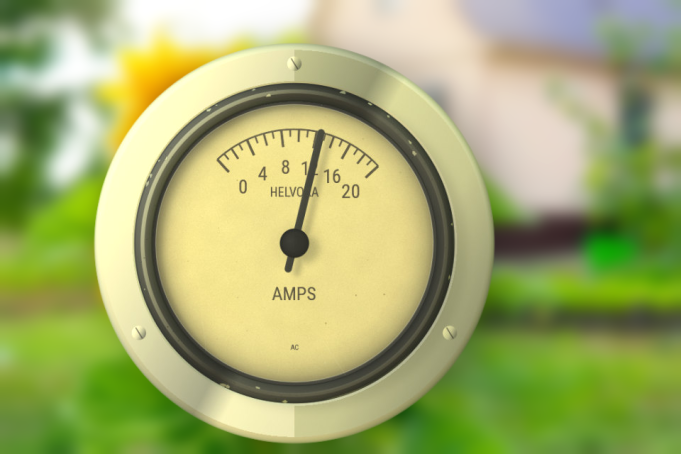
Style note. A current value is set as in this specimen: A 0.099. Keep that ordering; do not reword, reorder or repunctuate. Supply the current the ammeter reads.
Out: A 12.5
